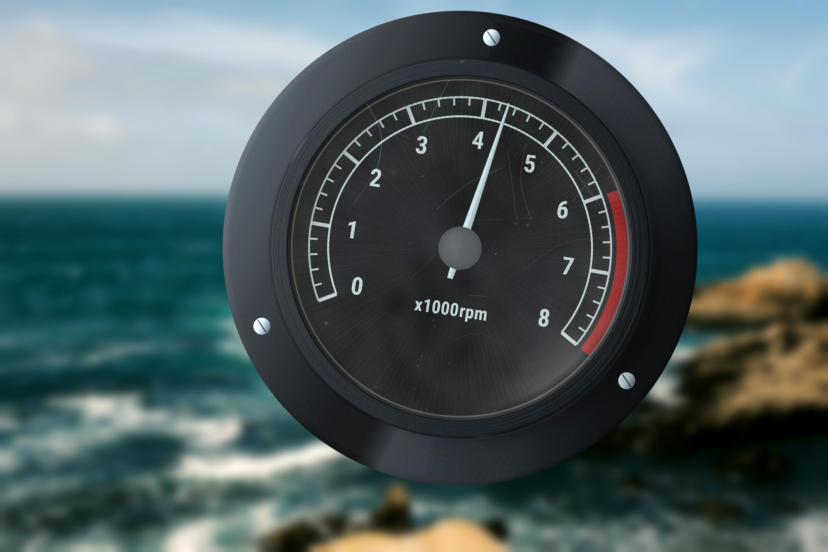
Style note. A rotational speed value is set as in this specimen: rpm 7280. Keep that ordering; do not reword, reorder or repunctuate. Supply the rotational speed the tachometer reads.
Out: rpm 4300
